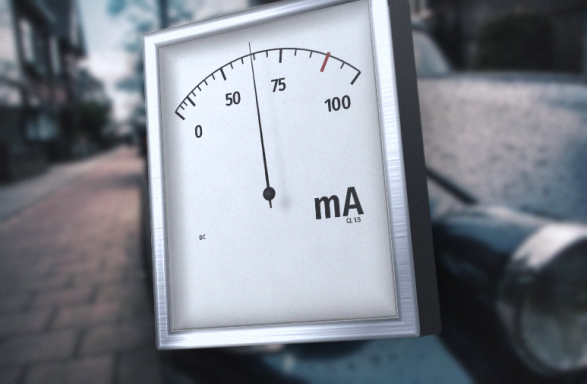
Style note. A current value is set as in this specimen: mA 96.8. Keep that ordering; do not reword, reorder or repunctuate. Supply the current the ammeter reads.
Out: mA 65
